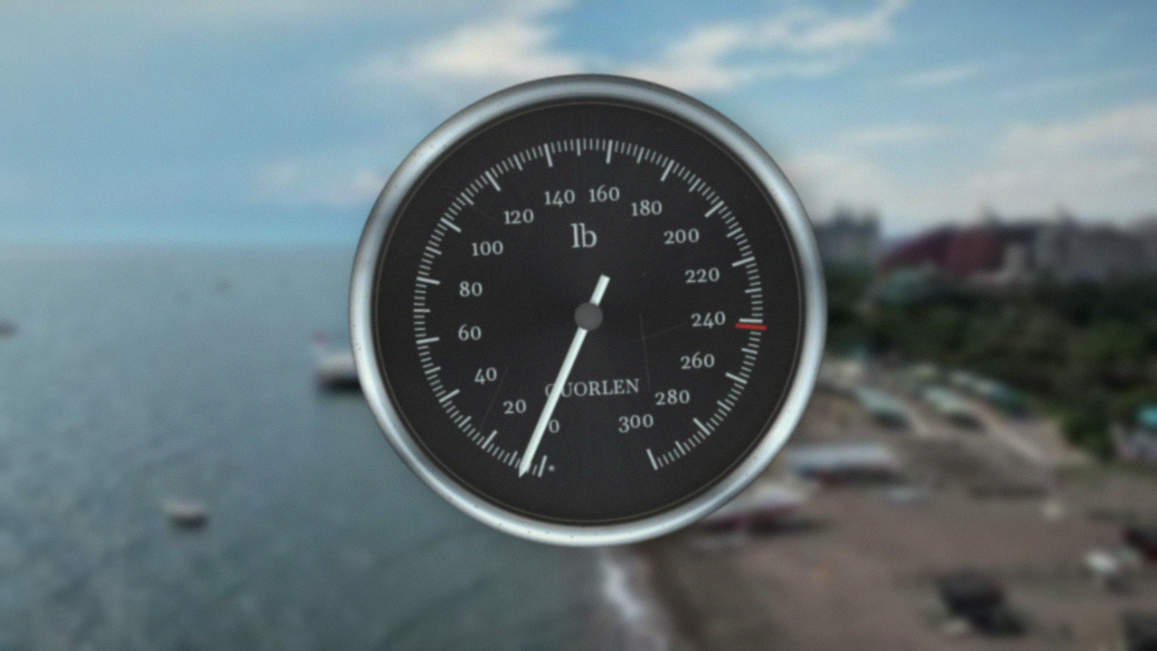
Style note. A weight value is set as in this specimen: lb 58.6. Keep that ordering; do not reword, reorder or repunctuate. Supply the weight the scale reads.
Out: lb 6
